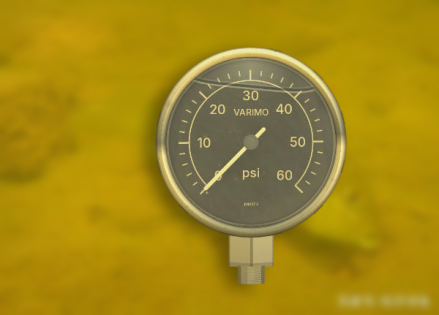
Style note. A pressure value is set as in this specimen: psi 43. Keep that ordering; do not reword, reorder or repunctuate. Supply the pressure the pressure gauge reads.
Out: psi 0
